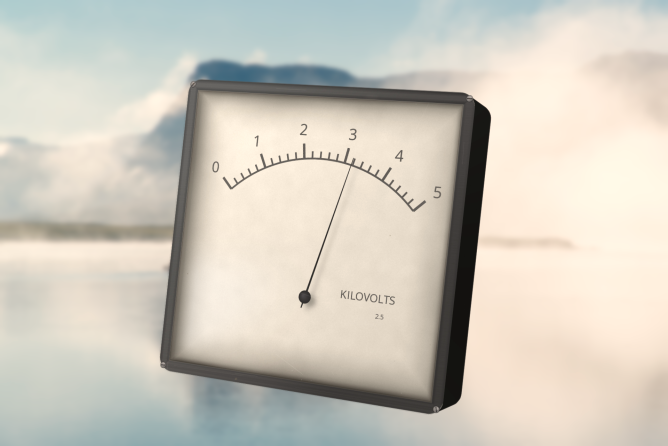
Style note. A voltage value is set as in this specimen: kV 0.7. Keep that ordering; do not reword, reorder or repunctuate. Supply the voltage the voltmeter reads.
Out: kV 3.2
